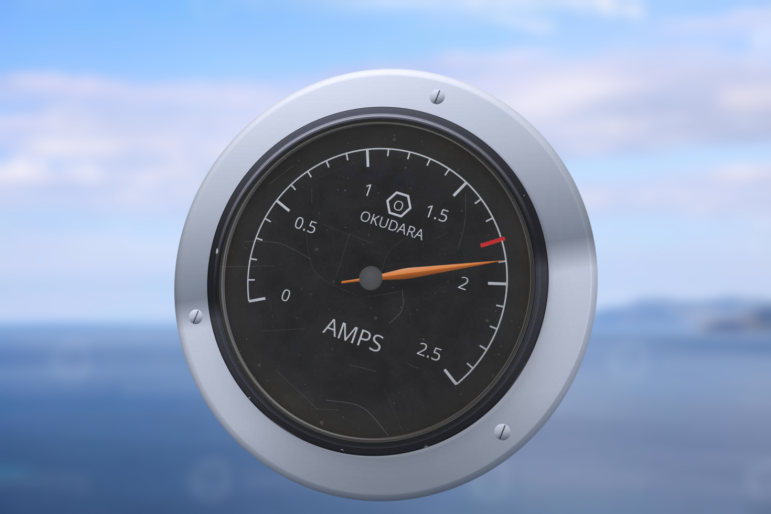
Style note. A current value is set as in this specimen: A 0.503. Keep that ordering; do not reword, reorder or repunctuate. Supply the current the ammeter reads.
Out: A 1.9
